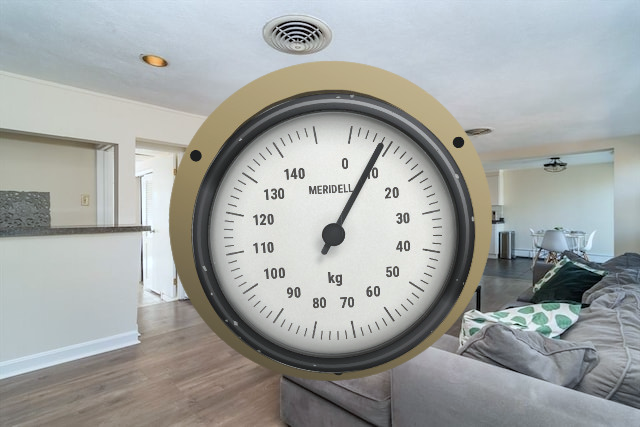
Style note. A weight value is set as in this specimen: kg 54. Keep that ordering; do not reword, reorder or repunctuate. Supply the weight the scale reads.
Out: kg 8
